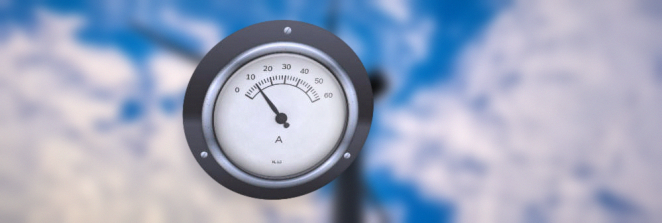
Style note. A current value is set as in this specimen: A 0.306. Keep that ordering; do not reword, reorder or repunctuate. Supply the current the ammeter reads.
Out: A 10
